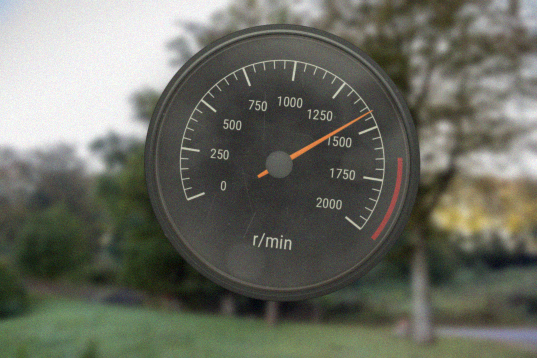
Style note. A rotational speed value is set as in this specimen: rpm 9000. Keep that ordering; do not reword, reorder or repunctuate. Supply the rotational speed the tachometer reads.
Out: rpm 1425
